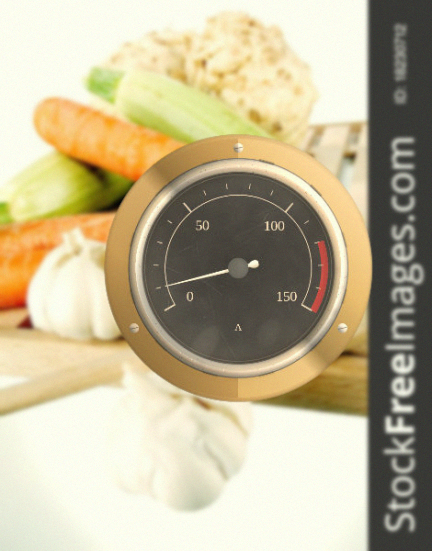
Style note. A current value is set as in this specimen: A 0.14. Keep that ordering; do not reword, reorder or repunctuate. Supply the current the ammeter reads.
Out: A 10
